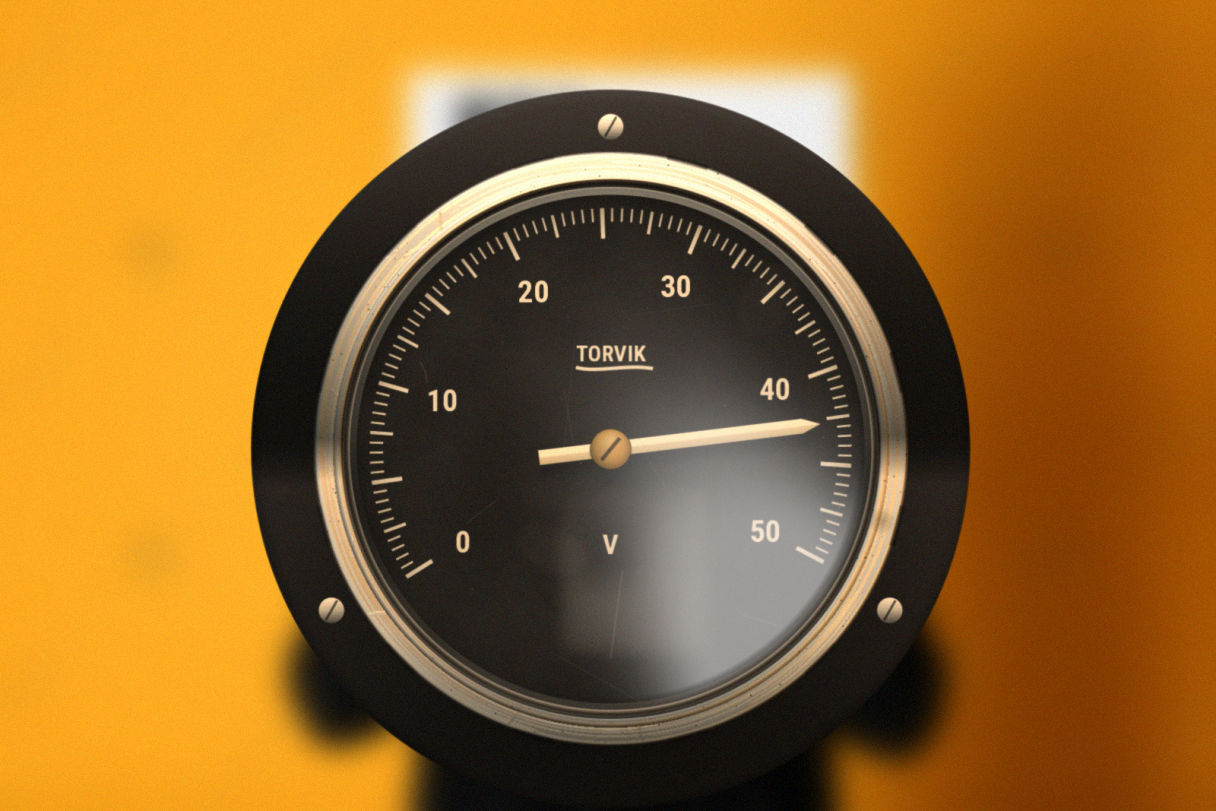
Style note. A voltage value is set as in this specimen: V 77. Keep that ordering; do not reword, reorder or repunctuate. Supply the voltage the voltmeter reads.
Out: V 42.75
